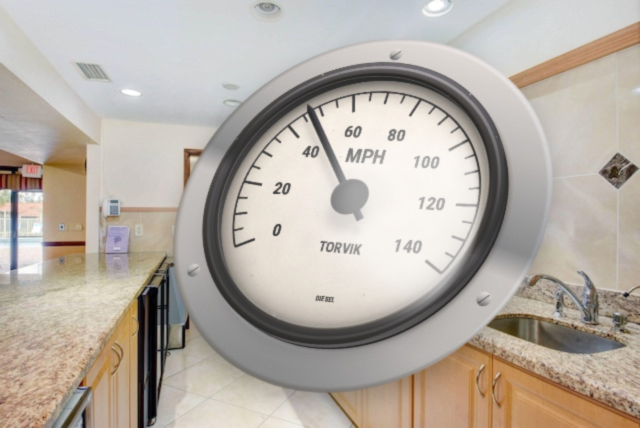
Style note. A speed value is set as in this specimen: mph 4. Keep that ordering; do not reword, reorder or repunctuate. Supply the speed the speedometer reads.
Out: mph 47.5
